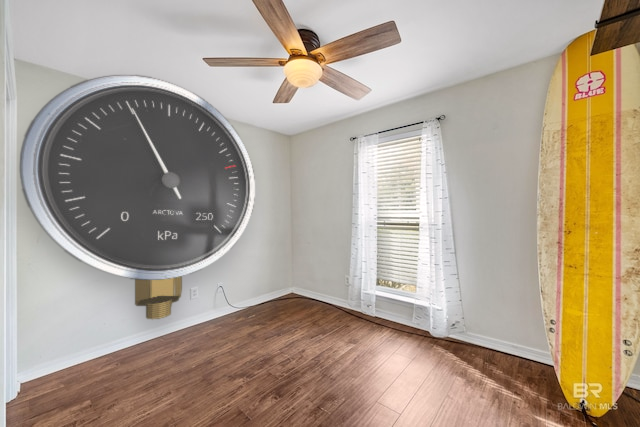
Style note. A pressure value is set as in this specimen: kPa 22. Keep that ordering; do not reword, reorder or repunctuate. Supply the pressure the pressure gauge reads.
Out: kPa 100
